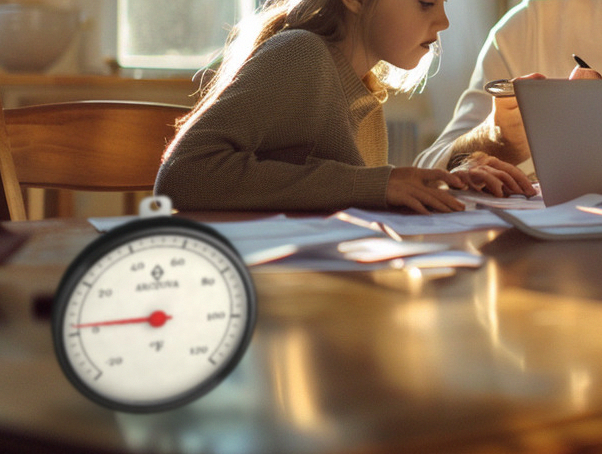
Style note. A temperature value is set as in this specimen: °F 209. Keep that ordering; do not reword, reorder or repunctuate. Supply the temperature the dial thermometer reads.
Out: °F 4
